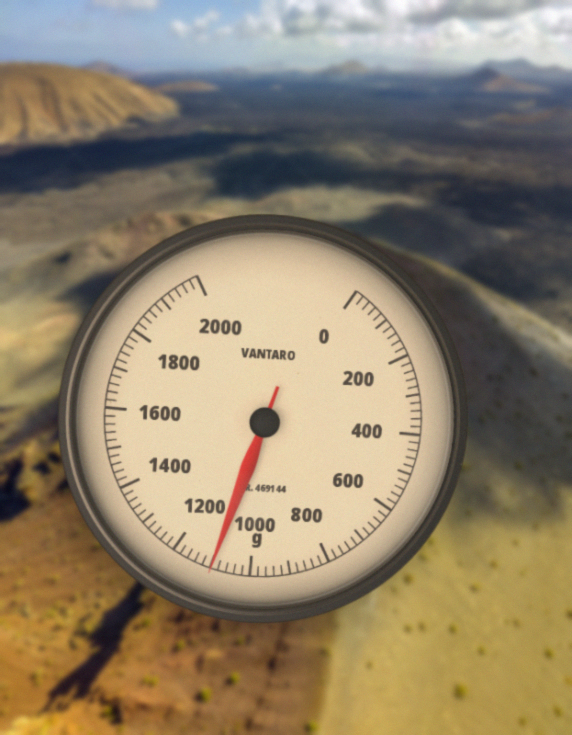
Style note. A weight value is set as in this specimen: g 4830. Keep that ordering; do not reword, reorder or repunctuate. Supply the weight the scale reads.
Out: g 1100
